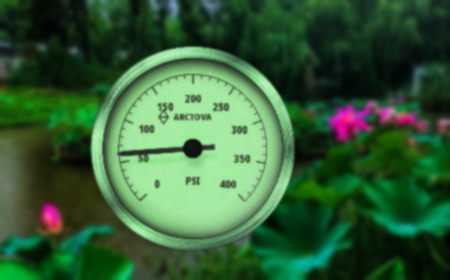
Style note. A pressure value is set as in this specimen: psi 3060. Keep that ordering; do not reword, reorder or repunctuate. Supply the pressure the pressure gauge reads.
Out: psi 60
